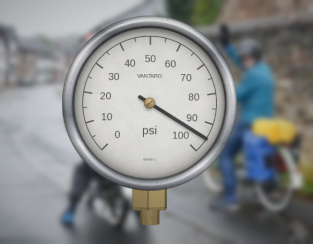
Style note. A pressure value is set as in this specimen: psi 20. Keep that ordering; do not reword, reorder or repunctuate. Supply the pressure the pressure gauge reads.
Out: psi 95
